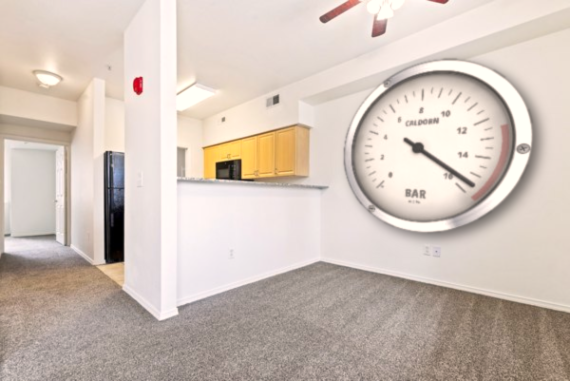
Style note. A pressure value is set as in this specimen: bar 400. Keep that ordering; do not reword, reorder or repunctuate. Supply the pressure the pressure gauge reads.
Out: bar 15.5
